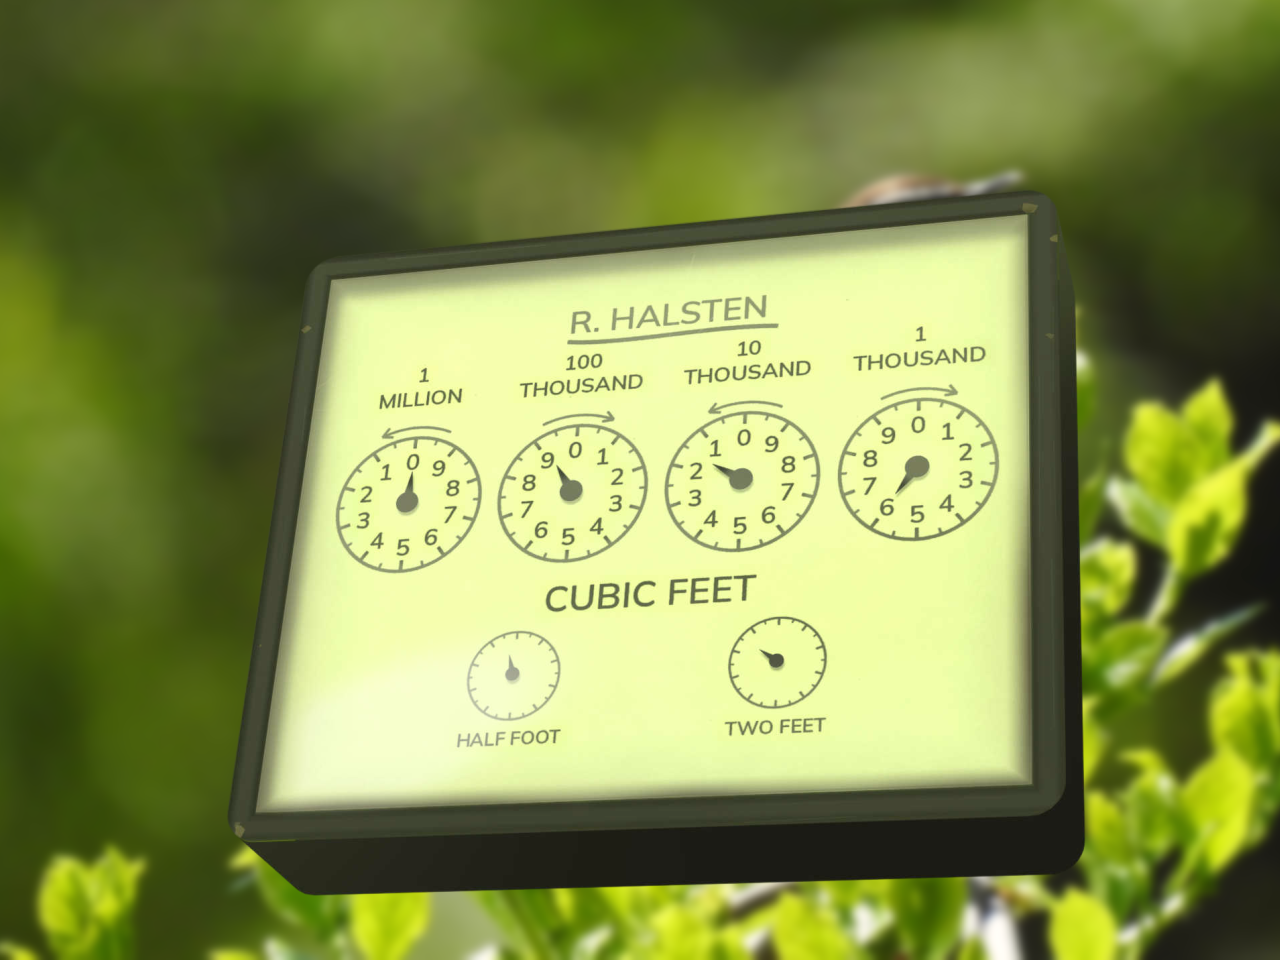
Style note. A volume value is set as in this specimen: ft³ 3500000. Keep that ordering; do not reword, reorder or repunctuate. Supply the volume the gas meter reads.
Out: ft³ 991600
